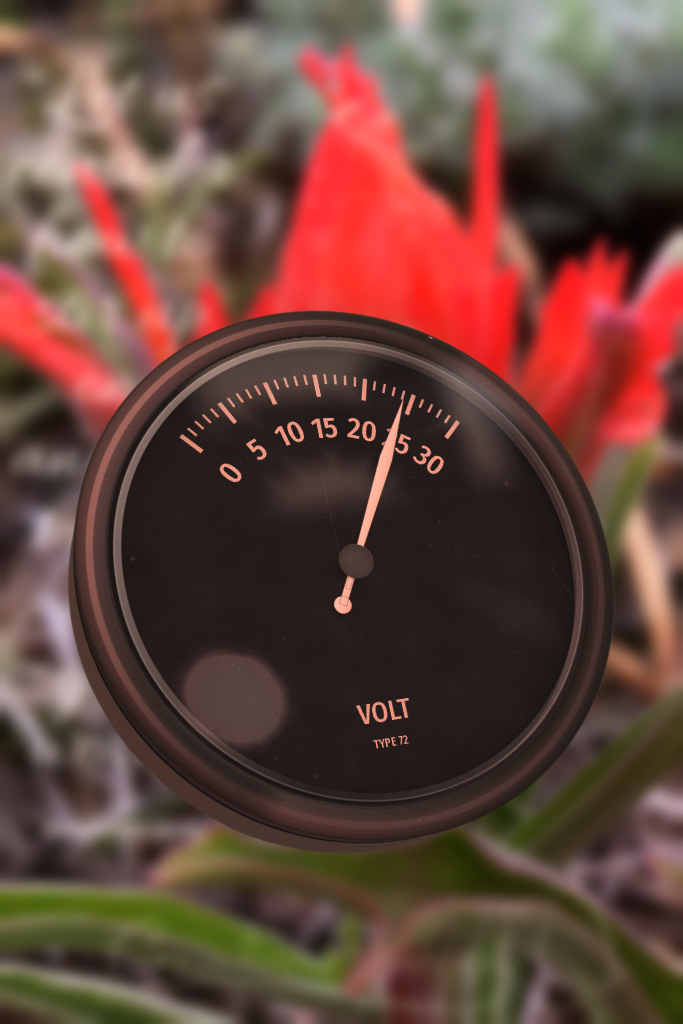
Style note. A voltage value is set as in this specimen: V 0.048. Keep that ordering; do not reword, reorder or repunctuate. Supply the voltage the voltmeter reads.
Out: V 24
